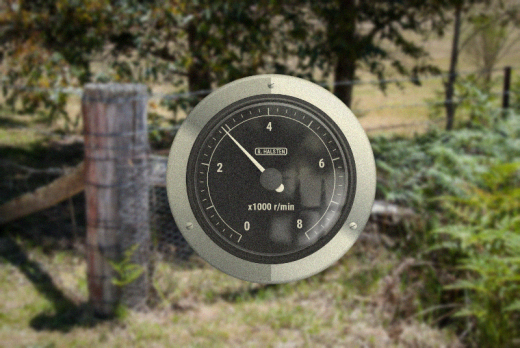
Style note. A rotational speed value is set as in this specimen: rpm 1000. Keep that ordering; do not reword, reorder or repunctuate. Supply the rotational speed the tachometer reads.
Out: rpm 2900
